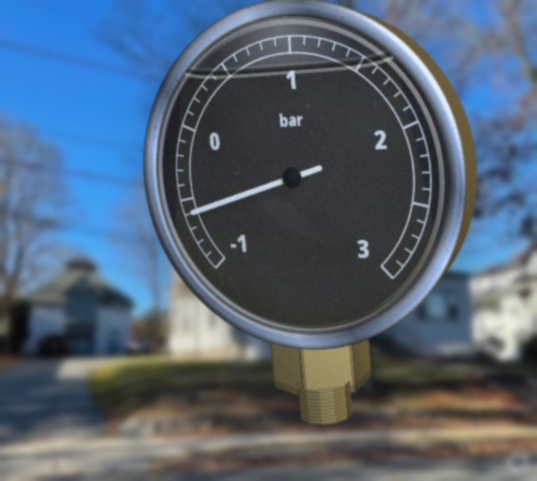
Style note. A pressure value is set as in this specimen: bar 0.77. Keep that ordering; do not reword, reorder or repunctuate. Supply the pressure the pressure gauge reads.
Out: bar -0.6
